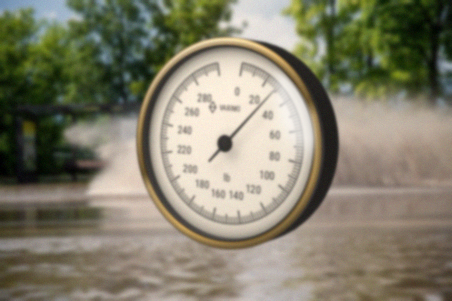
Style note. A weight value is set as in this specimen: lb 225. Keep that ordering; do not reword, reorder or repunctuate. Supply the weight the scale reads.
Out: lb 30
